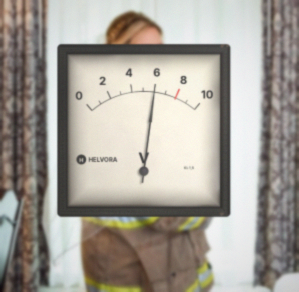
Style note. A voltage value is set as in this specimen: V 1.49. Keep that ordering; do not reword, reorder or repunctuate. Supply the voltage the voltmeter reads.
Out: V 6
